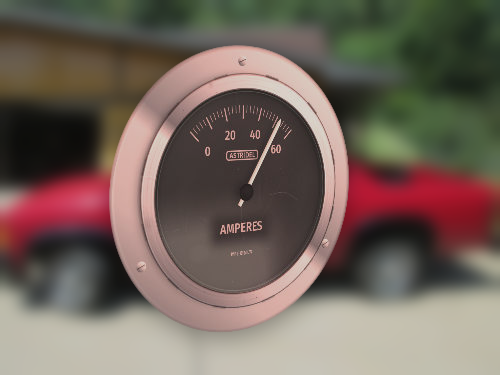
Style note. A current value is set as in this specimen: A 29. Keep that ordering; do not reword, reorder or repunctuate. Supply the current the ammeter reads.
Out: A 50
